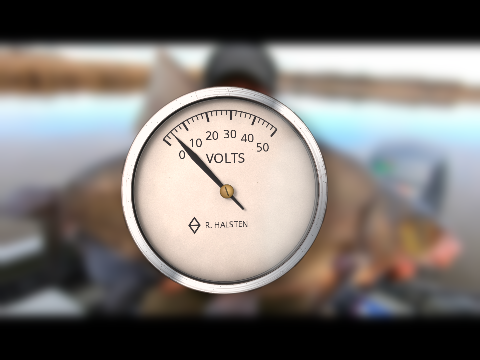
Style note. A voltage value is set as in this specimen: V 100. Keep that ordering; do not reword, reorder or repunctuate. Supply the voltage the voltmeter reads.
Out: V 4
